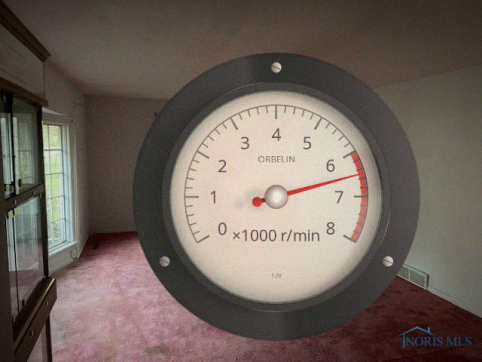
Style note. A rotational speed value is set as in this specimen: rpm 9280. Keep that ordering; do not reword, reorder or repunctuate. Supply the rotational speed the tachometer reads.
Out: rpm 6500
